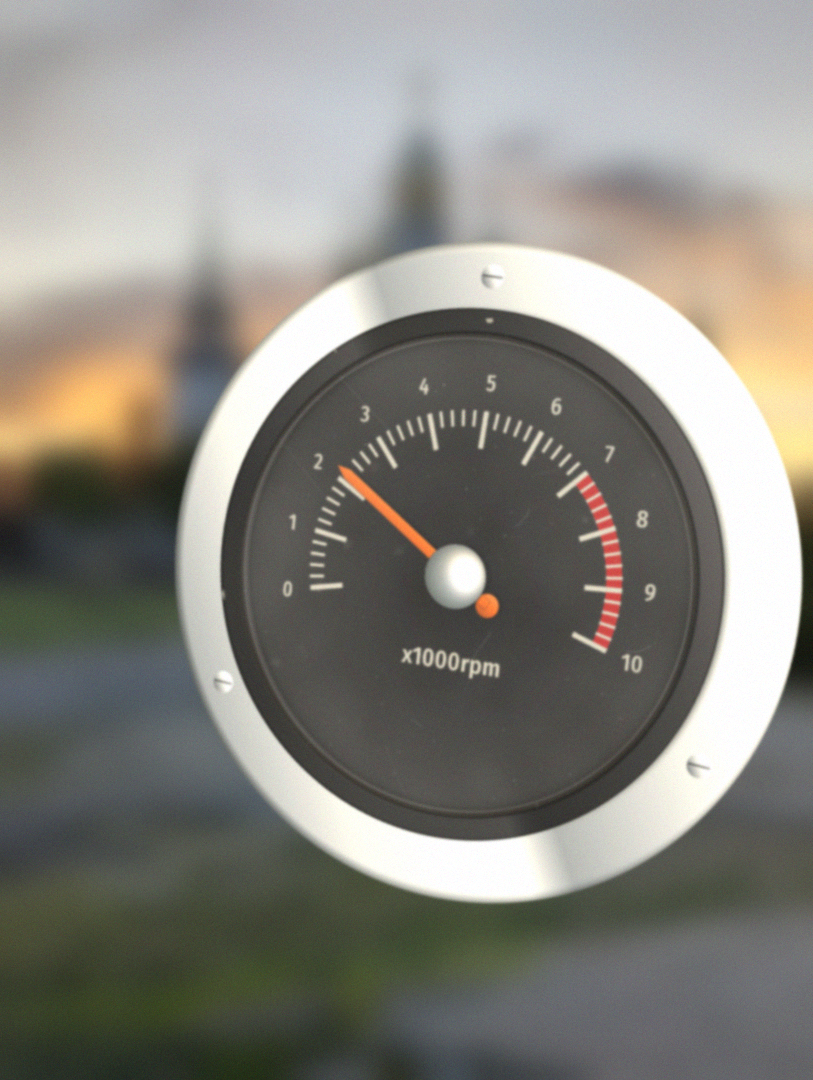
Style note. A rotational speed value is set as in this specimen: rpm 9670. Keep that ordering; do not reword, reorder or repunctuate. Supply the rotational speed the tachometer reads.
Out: rpm 2200
